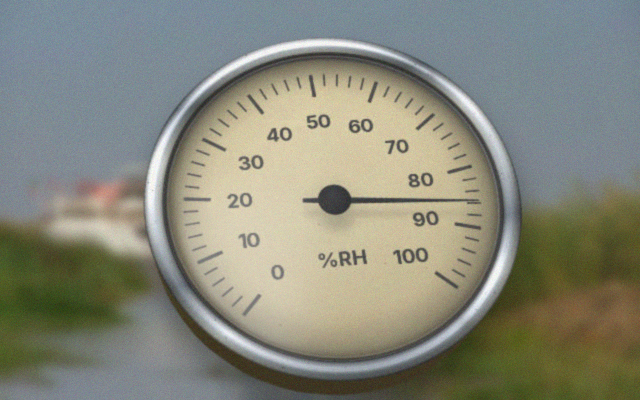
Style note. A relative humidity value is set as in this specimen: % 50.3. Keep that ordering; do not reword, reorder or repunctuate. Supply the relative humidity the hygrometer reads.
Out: % 86
